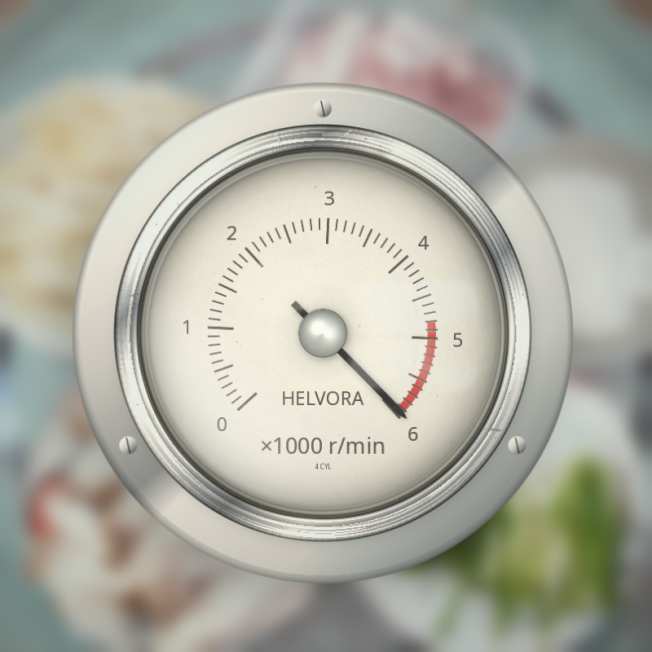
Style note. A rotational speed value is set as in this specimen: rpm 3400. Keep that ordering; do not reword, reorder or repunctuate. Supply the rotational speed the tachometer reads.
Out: rpm 5950
